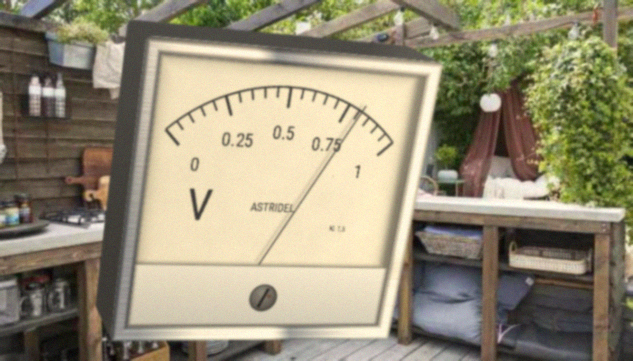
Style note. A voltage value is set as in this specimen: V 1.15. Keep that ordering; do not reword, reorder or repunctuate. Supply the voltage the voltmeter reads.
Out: V 0.8
